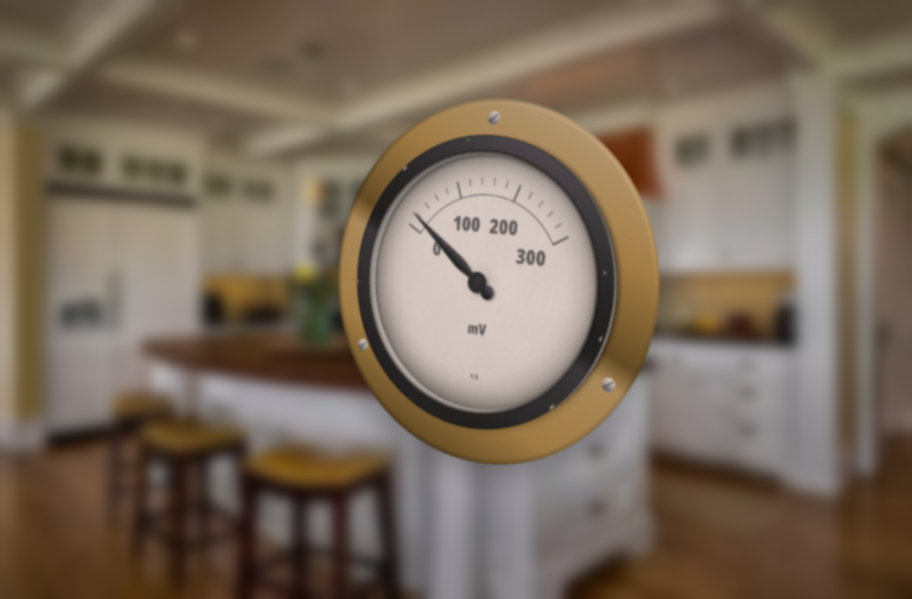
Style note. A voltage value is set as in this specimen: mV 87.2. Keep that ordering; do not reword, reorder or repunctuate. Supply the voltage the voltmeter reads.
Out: mV 20
